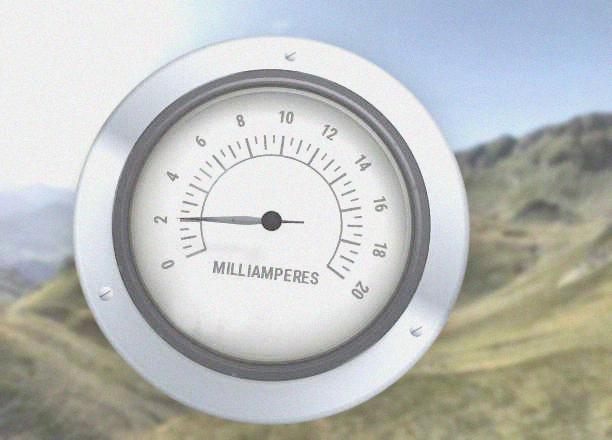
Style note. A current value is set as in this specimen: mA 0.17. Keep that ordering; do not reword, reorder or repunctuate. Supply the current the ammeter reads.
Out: mA 2
